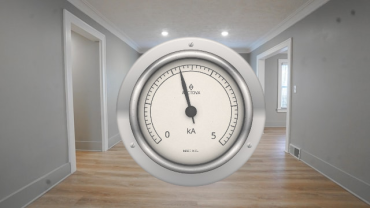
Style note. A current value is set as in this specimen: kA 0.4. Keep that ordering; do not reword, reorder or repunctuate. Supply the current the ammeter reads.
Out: kA 2.2
